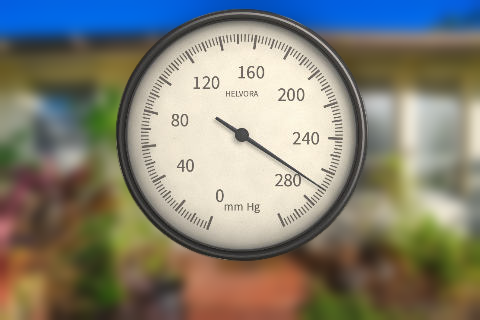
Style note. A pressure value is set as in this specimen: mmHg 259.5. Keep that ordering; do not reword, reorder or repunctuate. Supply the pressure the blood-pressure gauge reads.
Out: mmHg 270
